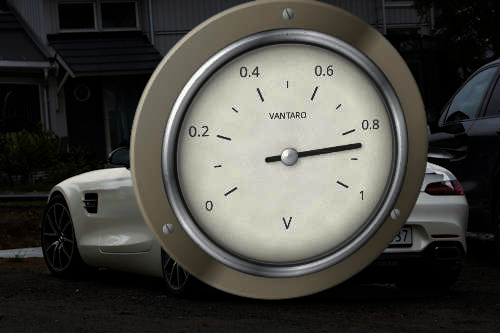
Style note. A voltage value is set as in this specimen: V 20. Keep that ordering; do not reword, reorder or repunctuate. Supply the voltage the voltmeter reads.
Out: V 0.85
